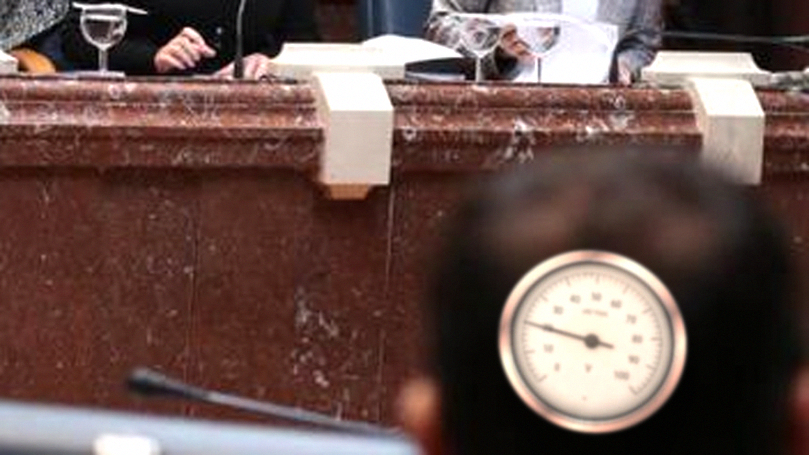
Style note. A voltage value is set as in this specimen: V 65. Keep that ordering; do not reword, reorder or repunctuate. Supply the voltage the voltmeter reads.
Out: V 20
